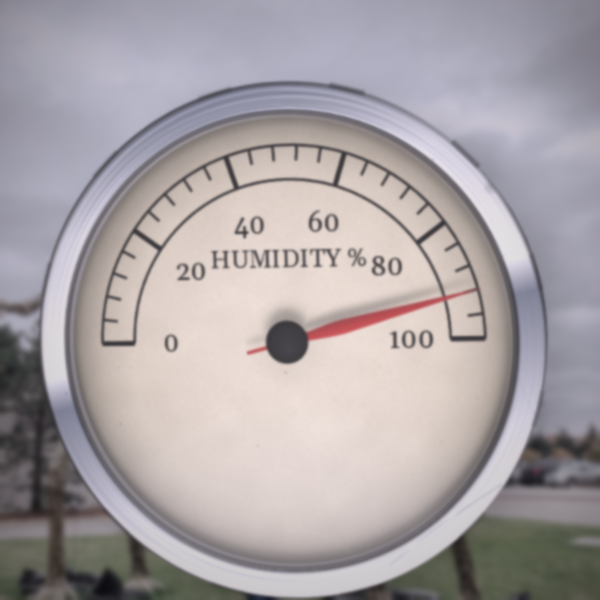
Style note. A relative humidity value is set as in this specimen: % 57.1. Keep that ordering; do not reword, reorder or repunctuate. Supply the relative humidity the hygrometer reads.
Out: % 92
